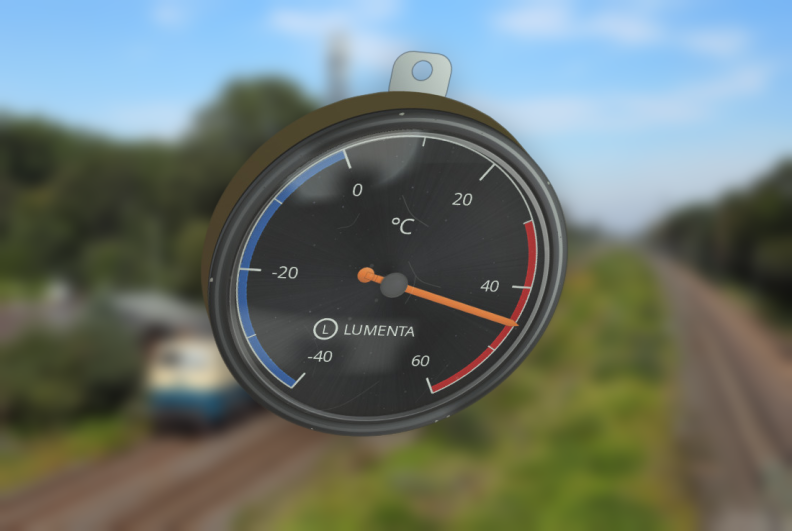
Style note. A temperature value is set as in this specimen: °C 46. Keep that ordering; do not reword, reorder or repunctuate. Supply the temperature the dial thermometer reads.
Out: °C 45
